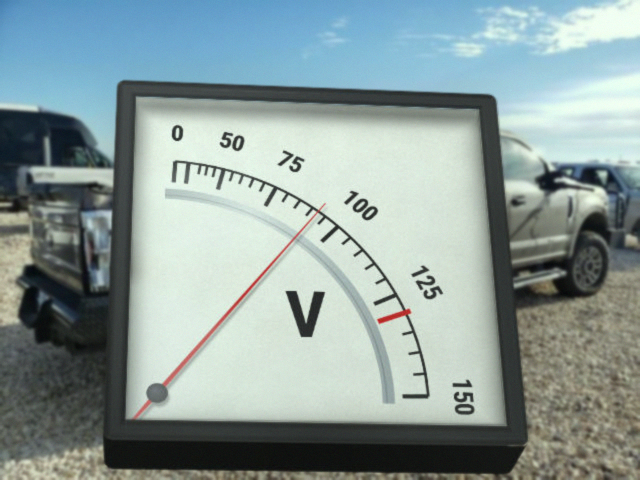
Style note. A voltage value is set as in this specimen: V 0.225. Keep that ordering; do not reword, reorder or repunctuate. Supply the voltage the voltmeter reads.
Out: V 92.5
